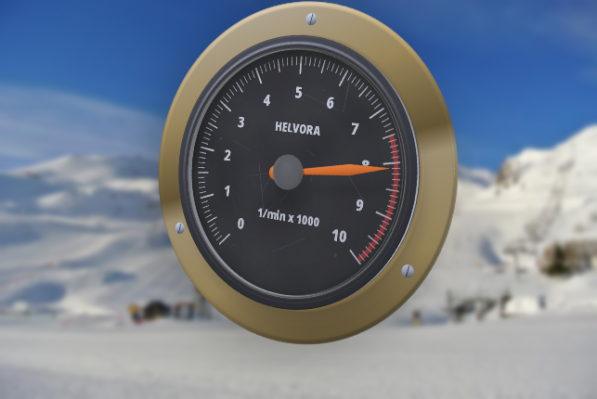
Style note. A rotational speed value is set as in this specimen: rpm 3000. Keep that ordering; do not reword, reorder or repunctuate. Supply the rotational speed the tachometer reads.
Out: rpm 8100
